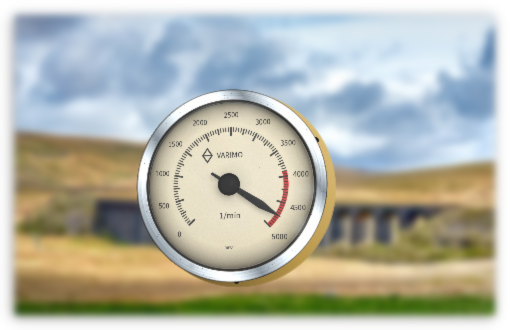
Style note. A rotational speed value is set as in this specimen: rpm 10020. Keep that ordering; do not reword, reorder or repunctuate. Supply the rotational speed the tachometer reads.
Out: rpm 4750
